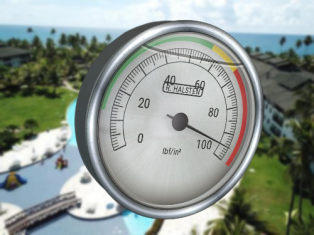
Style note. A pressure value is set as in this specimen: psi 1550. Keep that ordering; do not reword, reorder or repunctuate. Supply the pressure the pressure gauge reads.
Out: psi 95
